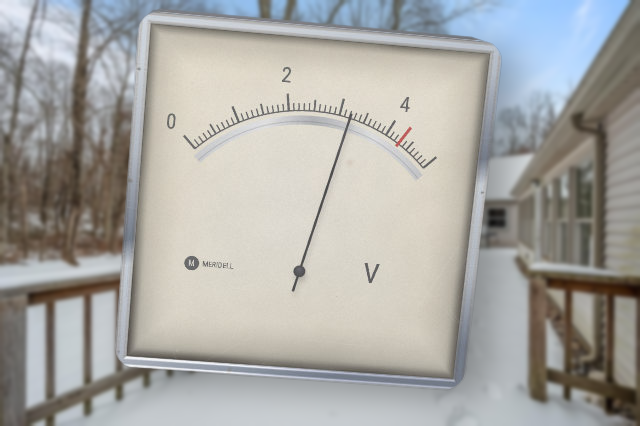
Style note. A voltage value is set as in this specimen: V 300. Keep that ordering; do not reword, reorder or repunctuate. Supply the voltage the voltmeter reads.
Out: V 3.2
